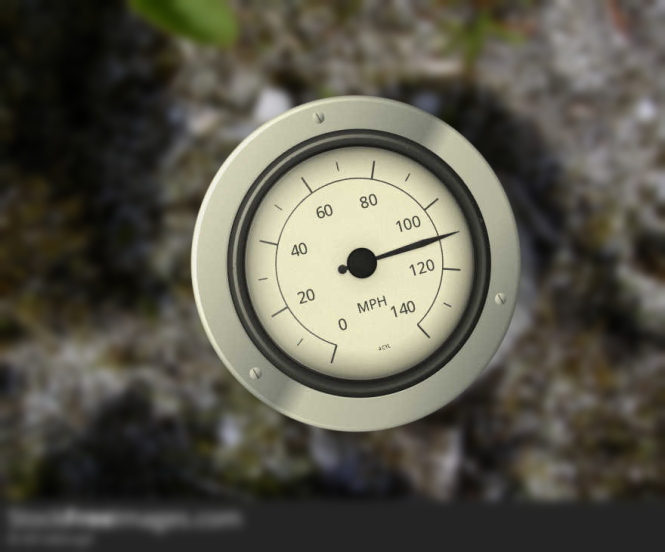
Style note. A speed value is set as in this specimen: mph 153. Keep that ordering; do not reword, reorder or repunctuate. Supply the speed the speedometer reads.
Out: mph 110
